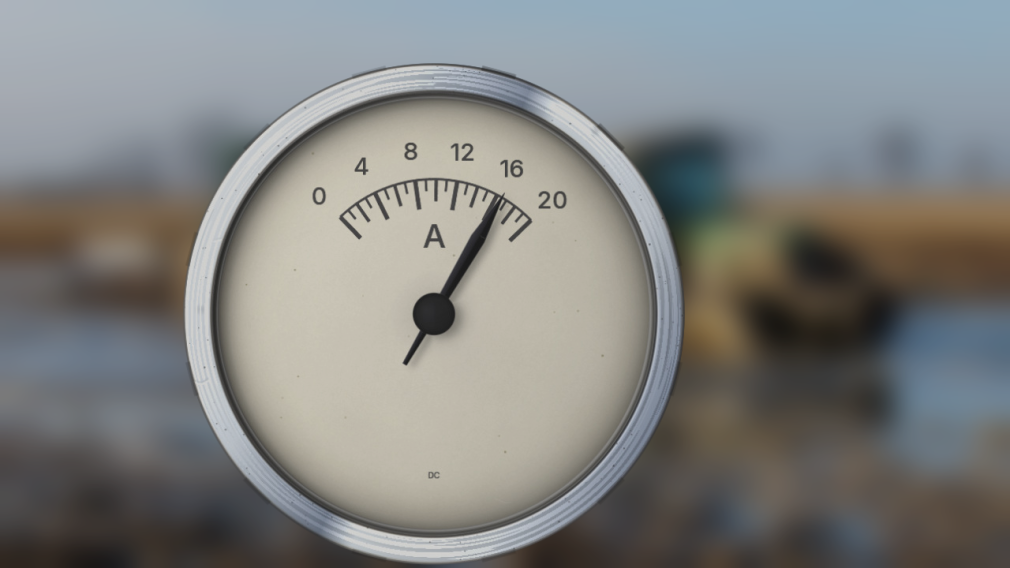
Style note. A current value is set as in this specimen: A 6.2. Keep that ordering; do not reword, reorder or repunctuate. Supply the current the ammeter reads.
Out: A 16.5
